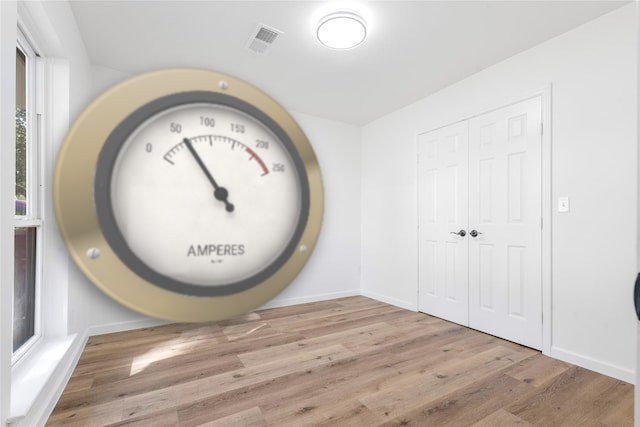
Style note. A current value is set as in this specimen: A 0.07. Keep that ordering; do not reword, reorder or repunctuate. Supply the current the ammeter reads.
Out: A 50
